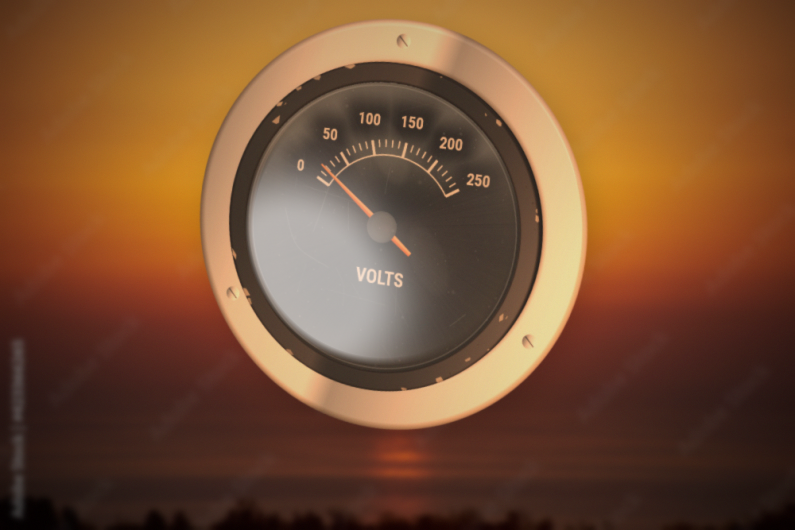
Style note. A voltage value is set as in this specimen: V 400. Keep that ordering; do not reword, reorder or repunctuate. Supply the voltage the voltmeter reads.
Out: V 20
